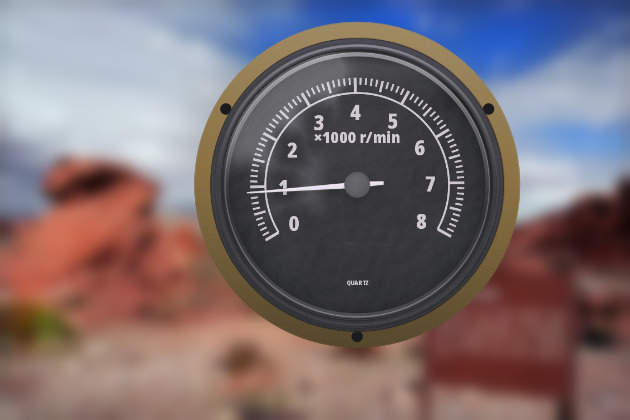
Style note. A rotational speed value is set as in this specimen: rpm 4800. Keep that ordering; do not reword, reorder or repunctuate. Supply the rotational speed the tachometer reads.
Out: rpm 900
